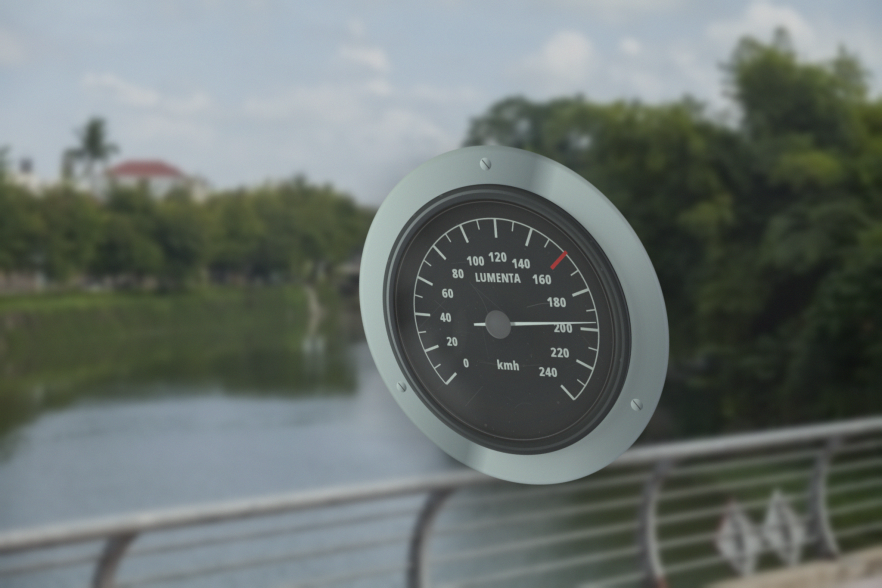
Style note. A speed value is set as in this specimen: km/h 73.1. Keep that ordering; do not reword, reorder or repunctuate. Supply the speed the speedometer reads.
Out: km/h 195
